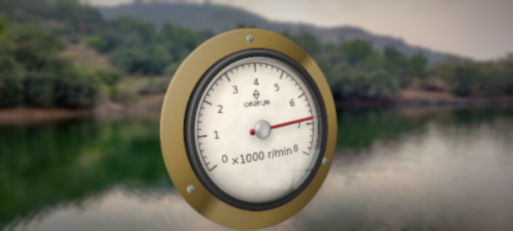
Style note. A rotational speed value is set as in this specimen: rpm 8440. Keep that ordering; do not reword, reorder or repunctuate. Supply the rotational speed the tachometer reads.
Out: rpm 6800
